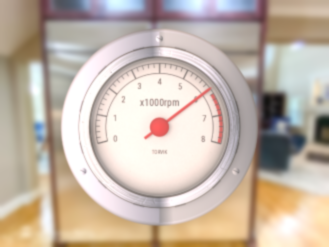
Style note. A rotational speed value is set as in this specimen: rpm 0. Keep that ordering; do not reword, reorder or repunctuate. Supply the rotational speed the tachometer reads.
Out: rpm 6000
